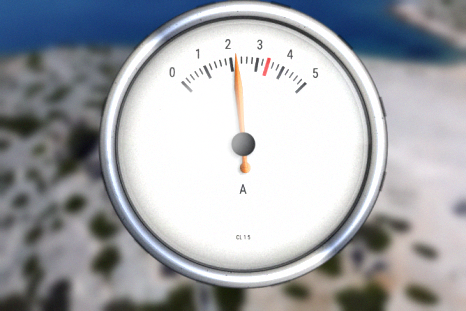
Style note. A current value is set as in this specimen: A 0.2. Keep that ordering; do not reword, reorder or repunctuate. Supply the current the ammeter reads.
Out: A 2.2
